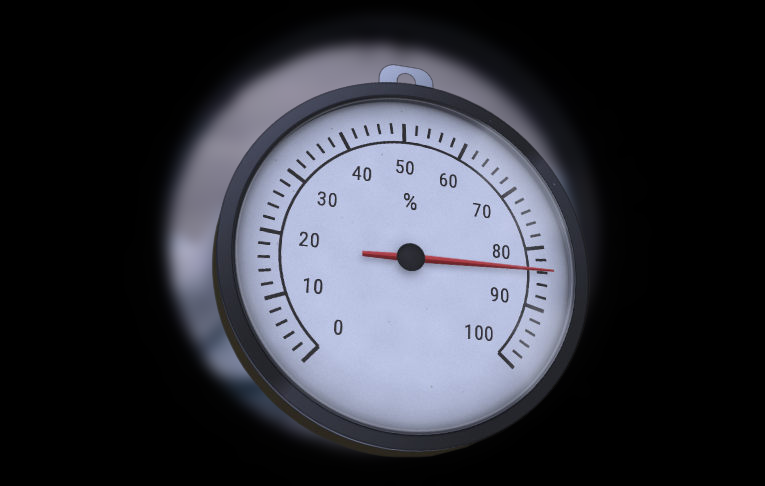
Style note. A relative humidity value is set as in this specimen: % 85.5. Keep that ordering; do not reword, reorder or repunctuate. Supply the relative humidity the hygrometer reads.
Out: % 84
